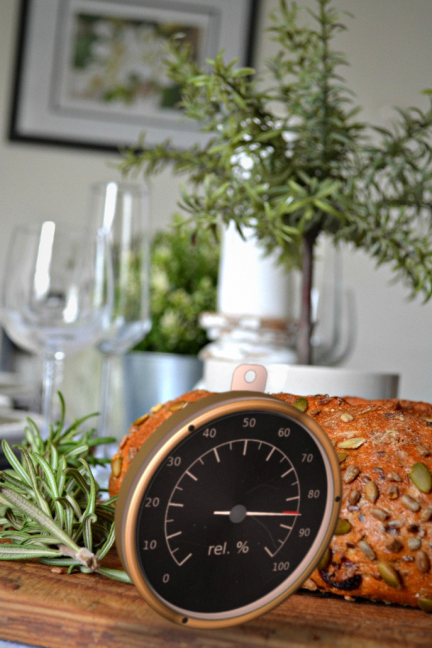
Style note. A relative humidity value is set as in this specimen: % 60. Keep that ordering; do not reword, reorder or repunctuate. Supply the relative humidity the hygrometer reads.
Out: % 85
